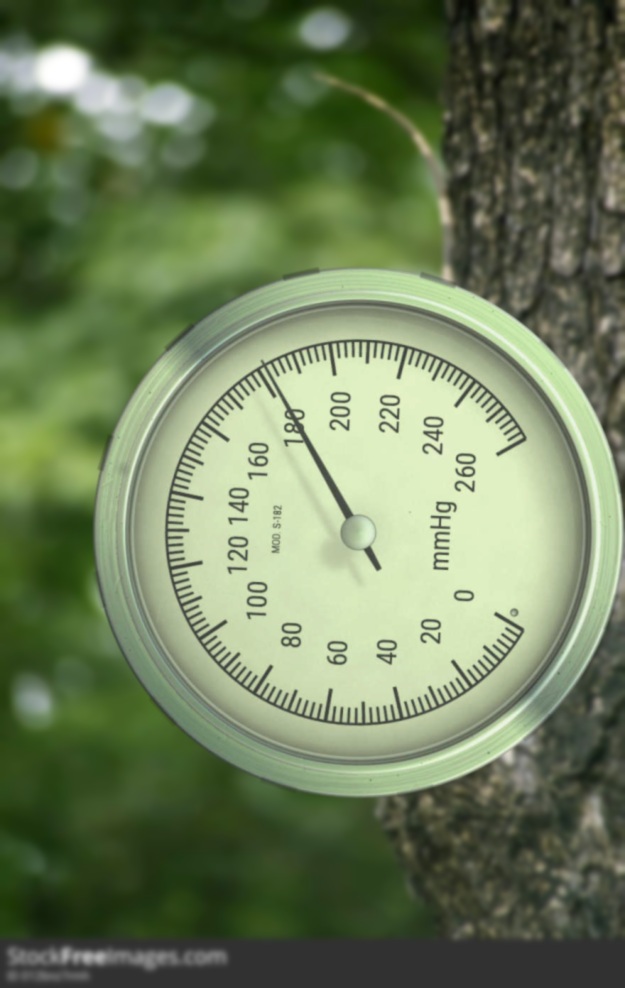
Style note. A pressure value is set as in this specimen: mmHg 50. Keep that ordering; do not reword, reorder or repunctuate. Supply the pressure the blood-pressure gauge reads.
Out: mmHg 182
